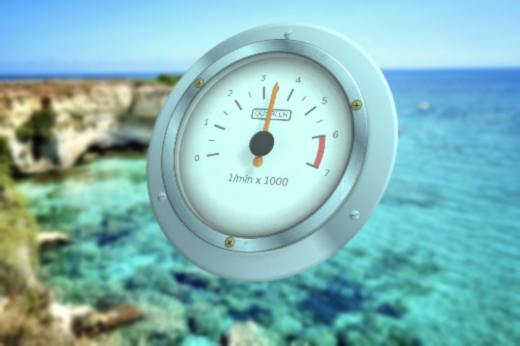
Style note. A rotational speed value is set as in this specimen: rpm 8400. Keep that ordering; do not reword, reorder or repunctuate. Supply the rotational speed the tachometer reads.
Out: rpm 3500
